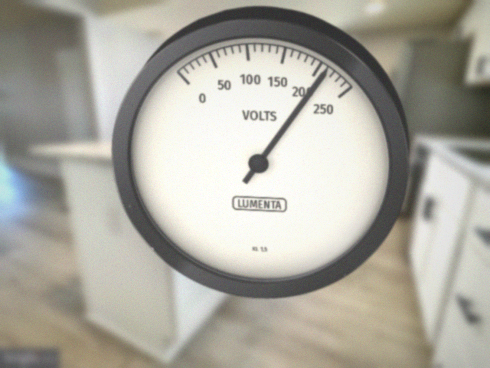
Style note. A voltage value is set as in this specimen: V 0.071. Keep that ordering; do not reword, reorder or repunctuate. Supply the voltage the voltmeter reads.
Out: V 210
